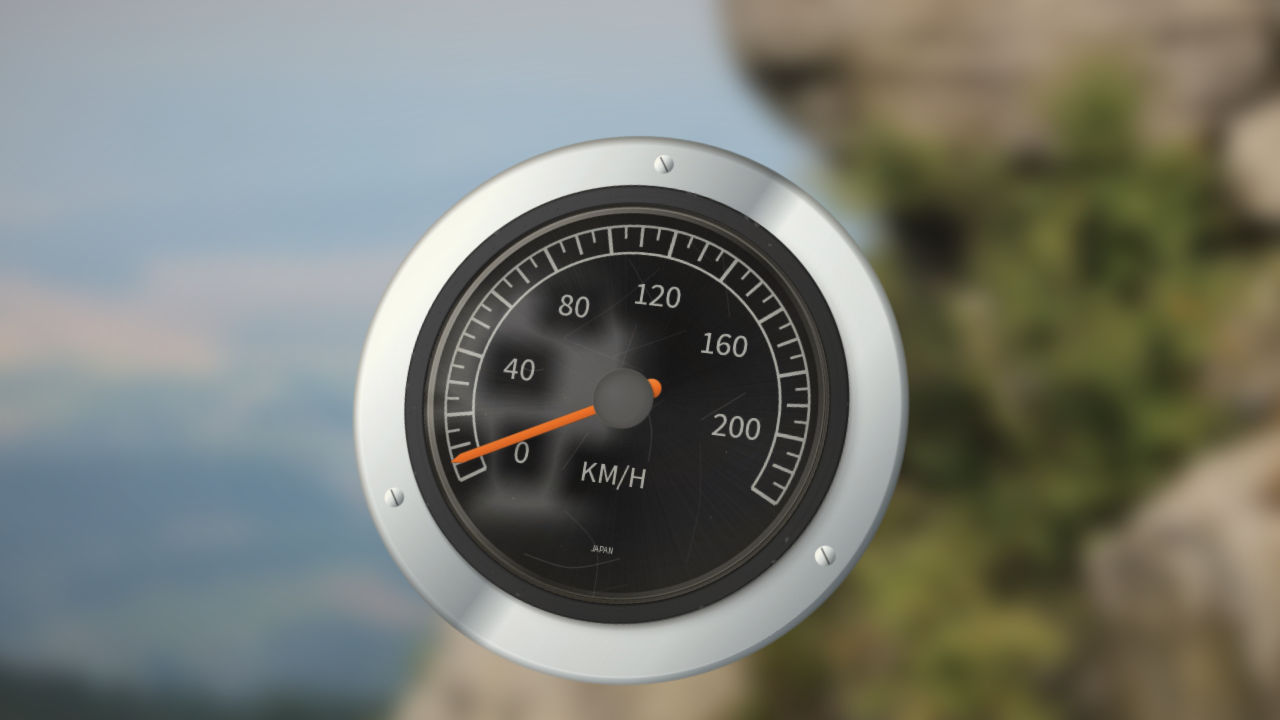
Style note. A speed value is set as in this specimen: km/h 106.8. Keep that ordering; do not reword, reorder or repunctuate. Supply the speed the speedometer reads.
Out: km/h 5
